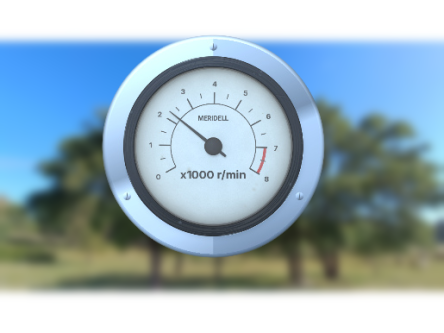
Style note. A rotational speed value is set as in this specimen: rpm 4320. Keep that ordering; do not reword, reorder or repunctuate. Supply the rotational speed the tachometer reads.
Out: rpm 2250
